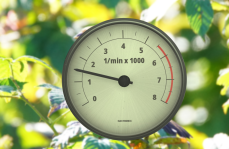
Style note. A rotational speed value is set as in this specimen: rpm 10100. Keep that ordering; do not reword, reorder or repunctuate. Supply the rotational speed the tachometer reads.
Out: rpm 1500
